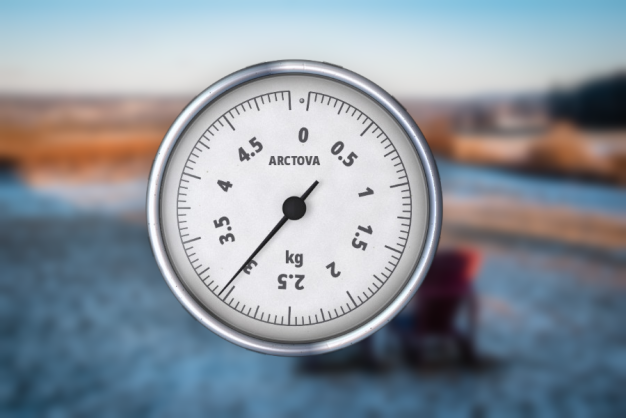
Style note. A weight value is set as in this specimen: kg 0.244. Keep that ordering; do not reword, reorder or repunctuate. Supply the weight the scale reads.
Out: kg 3.05
